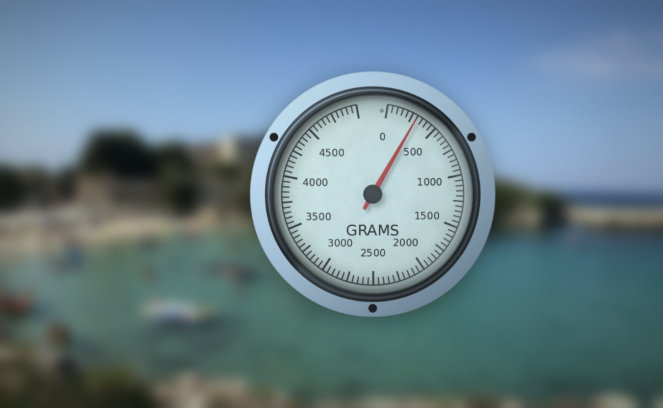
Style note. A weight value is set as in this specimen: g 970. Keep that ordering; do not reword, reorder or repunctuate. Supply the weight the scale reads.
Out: g 300
